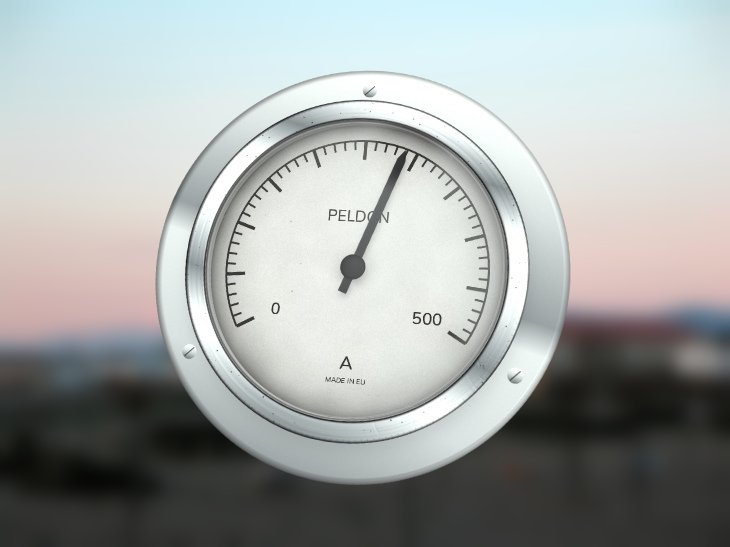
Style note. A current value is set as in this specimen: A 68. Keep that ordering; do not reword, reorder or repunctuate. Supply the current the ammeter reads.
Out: A 290
